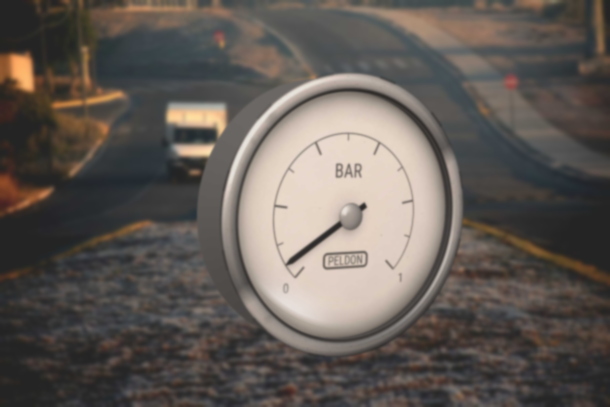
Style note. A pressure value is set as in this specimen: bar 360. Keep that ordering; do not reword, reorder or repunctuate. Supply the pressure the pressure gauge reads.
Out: bar 0.05
